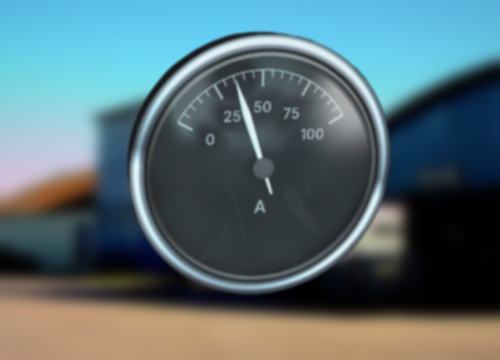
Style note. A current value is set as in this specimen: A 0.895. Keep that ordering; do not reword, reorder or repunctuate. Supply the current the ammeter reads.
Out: A 35
